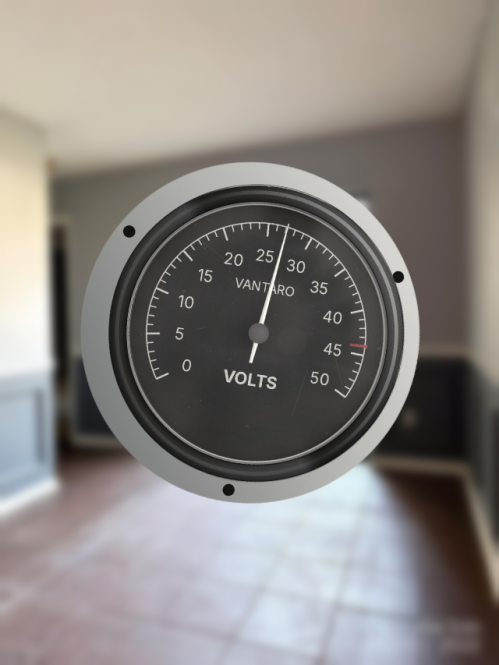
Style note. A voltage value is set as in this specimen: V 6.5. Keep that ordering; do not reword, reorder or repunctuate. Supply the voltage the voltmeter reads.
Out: V 27
